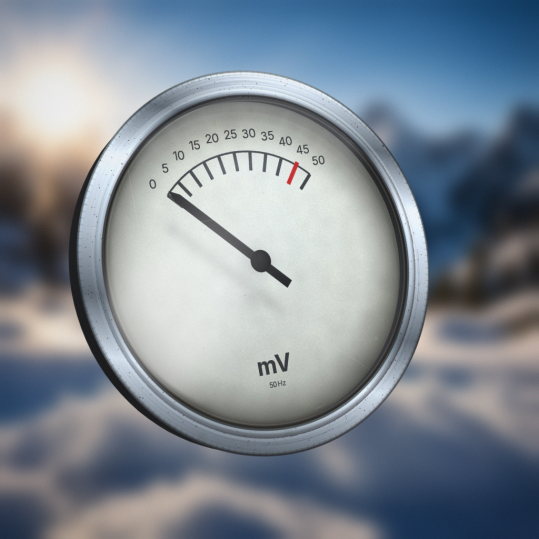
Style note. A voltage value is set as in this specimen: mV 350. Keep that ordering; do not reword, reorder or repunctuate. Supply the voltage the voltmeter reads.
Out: mV 0
